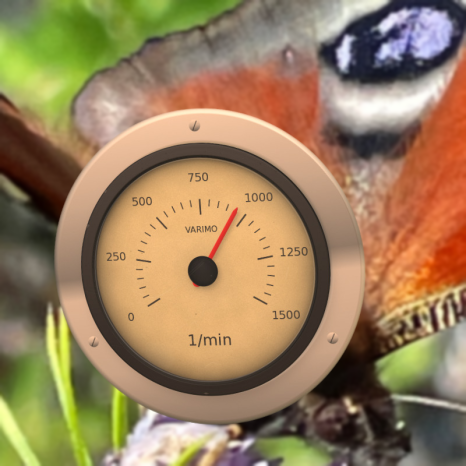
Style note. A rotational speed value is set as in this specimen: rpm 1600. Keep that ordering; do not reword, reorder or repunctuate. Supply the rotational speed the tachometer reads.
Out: rpm 950
